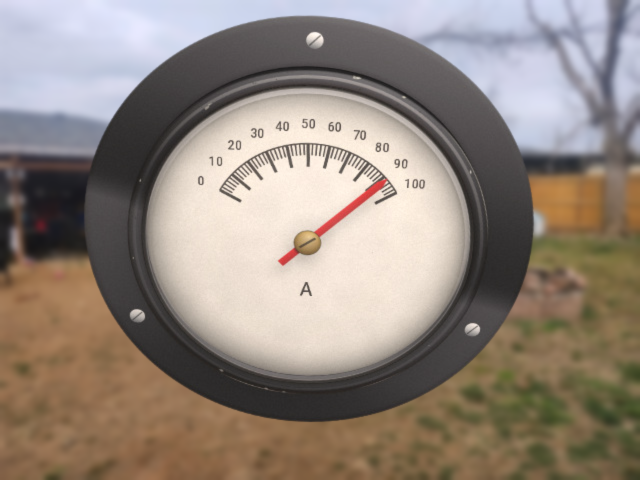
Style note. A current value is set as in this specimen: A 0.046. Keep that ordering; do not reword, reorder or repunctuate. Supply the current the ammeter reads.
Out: A 90
